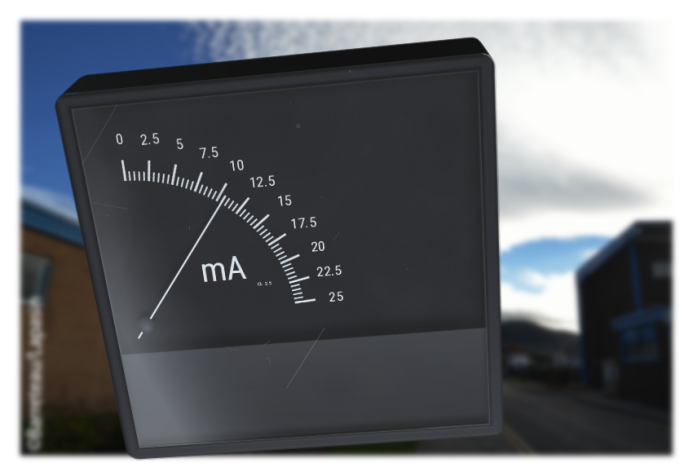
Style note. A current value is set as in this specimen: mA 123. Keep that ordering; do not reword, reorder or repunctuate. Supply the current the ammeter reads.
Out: mA 10.5
